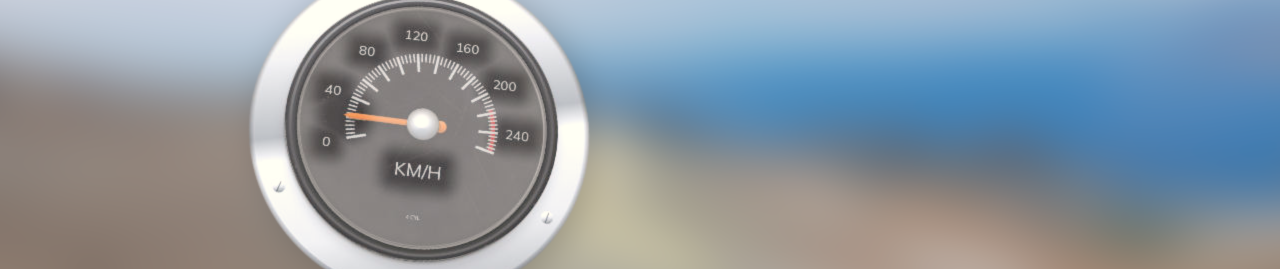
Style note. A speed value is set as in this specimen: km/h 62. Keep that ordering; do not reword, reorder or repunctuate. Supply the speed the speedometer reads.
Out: km/h 20
